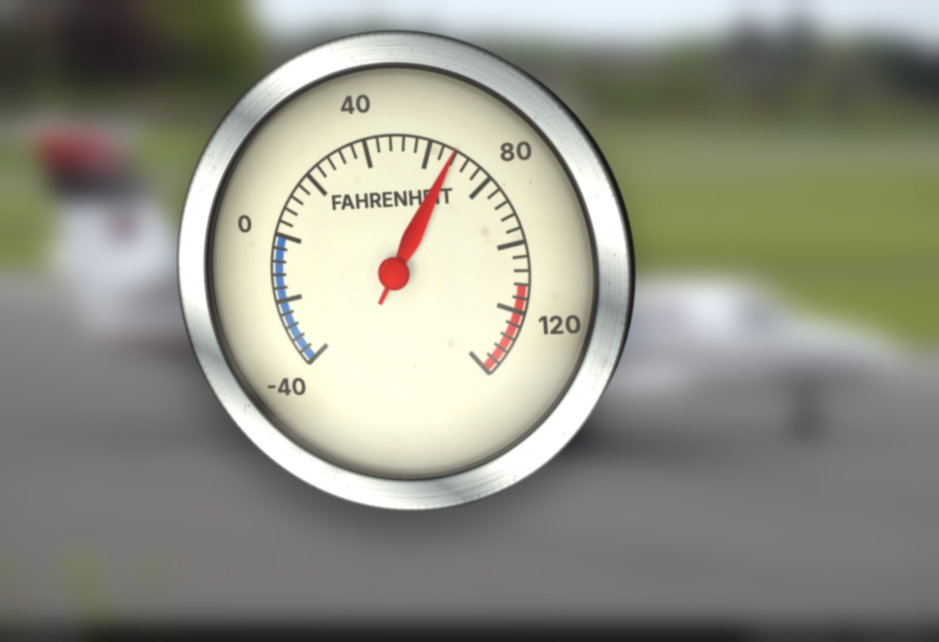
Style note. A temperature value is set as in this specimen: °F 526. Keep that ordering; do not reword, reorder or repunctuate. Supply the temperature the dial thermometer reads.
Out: °F 68
